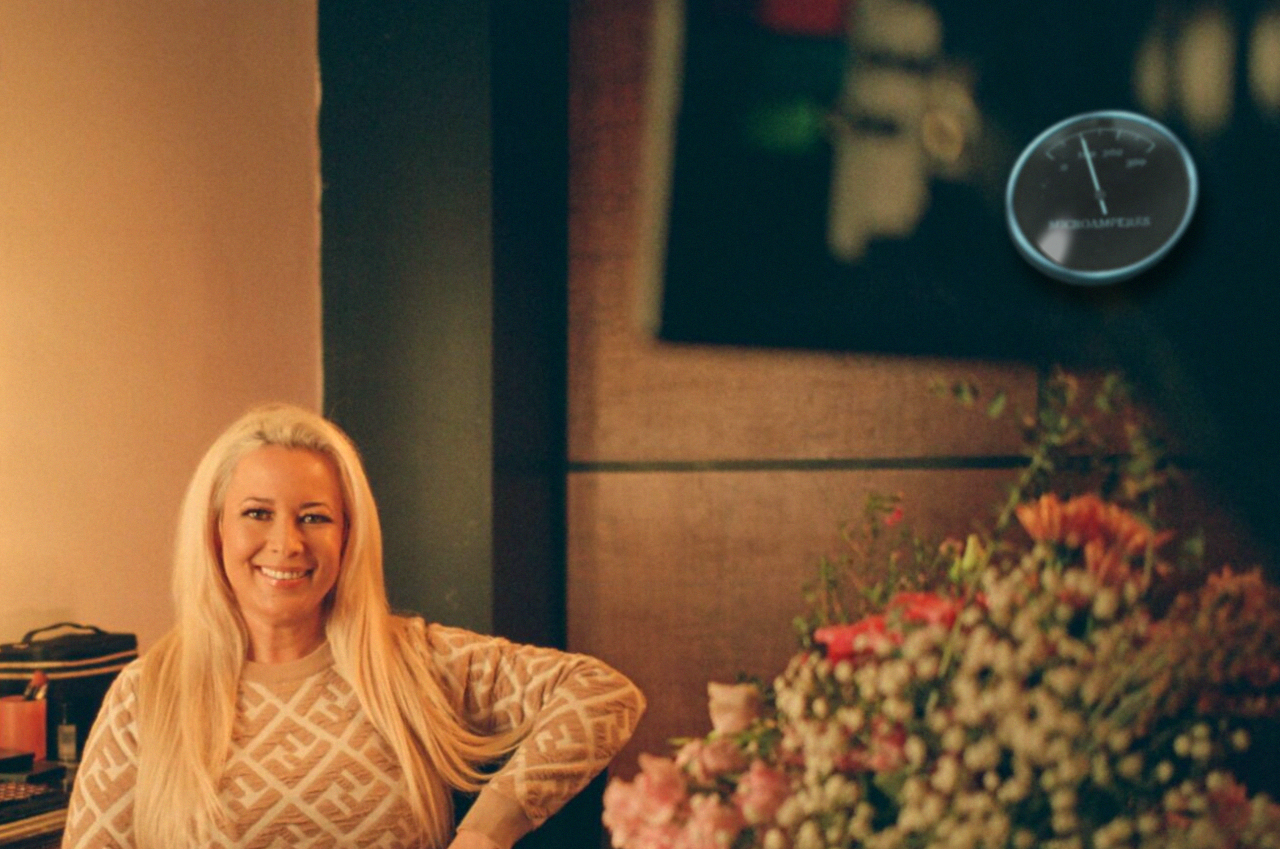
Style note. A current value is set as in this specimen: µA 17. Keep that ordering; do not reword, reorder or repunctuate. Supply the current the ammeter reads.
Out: µA 100
